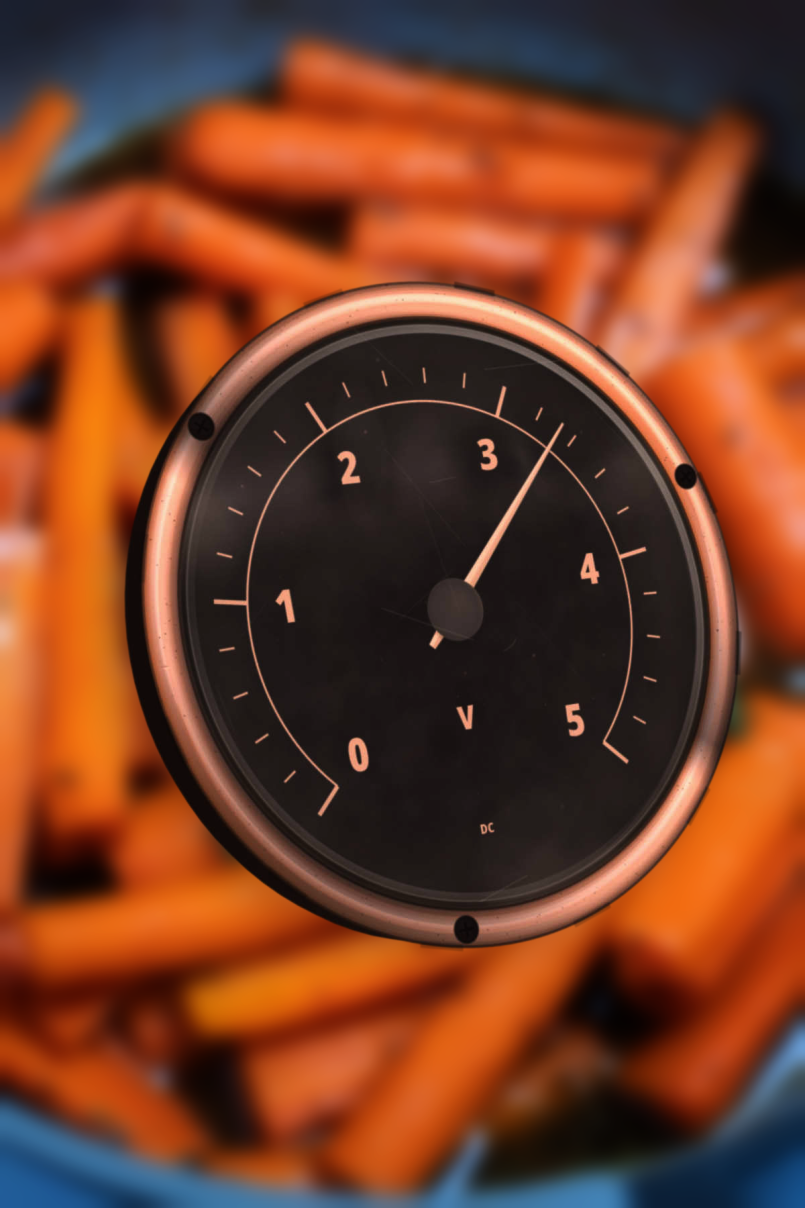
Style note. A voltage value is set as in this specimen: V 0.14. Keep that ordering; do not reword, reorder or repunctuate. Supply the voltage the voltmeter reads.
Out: V 3.3
